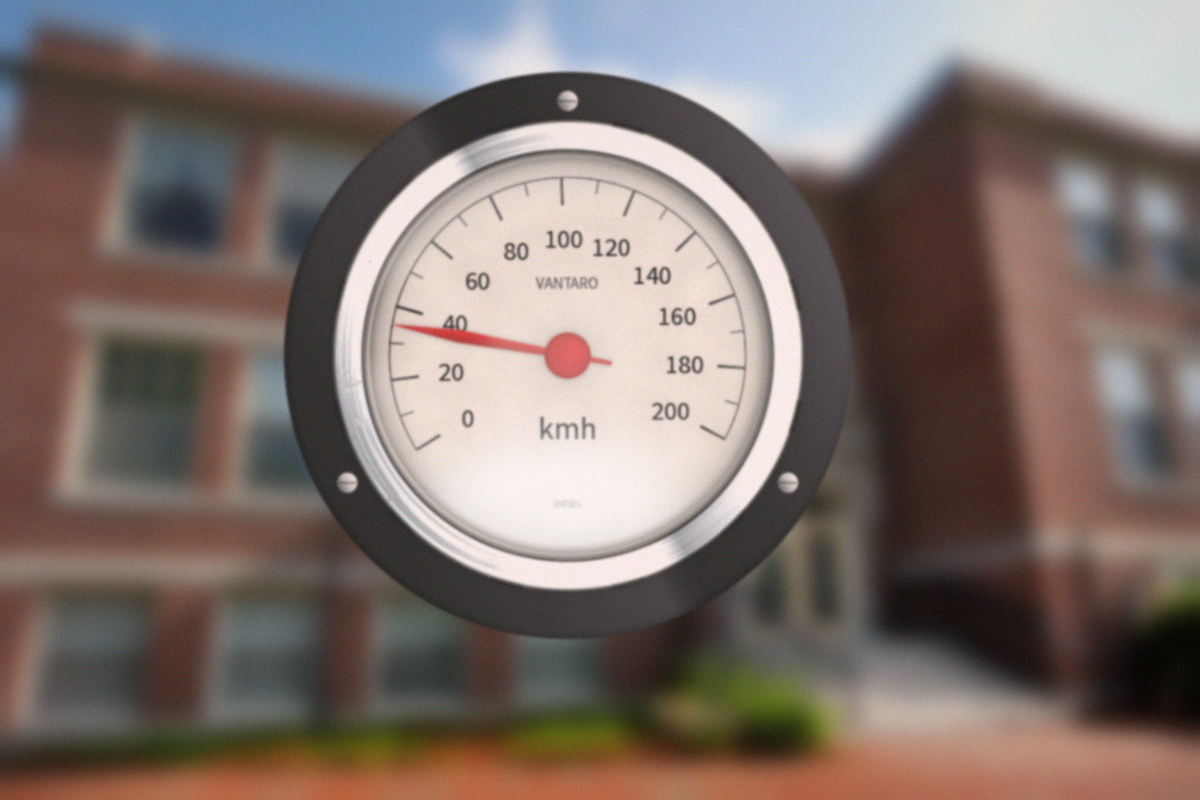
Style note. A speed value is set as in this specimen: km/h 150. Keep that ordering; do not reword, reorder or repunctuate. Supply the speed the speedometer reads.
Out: km/h 35
